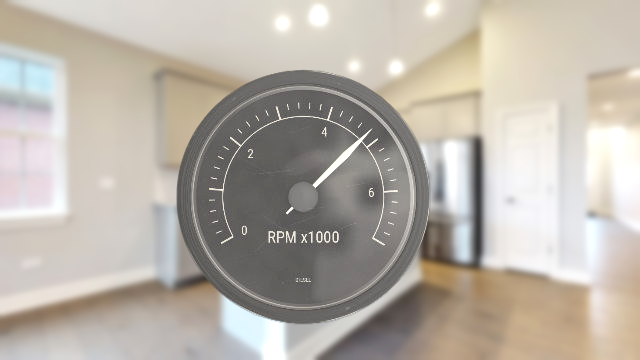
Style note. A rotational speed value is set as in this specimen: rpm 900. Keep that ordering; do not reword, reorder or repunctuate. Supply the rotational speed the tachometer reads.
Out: rpm 4800
